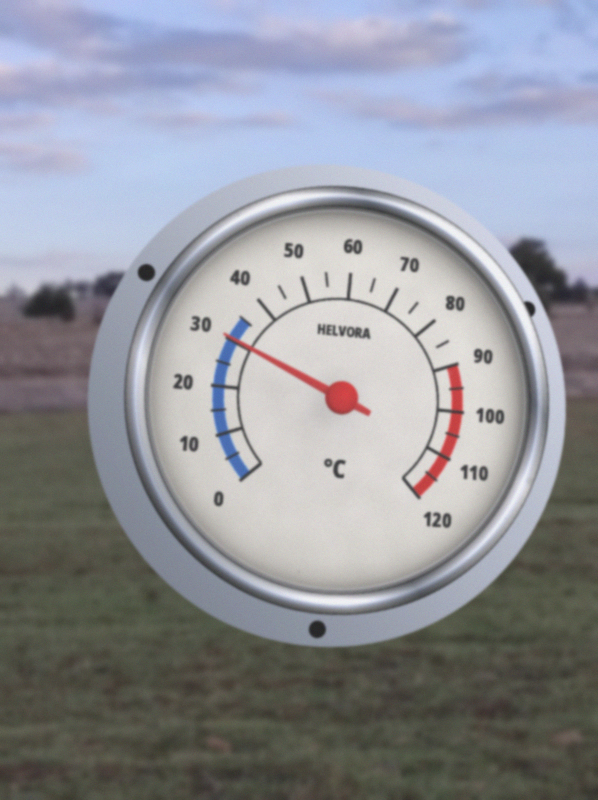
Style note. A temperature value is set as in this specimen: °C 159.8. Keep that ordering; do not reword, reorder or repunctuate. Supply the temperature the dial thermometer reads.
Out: °C 30
